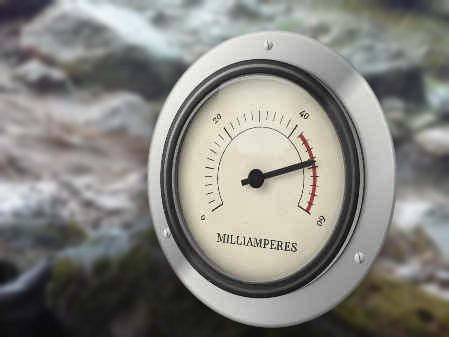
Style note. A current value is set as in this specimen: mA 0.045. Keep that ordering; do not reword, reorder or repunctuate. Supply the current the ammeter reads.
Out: mA 49
